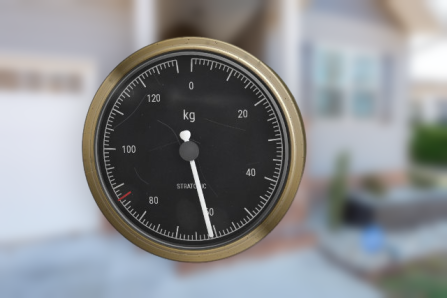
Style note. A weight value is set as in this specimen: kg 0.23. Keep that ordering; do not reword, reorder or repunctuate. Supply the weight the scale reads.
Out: kg 61
